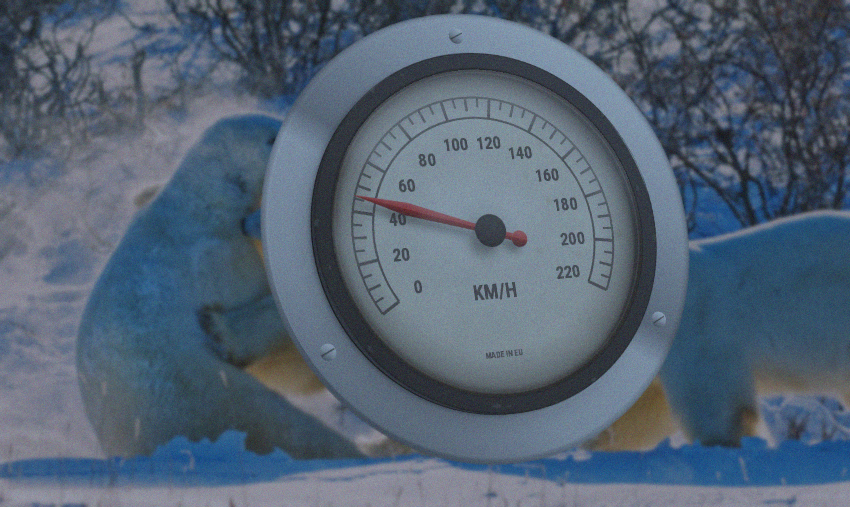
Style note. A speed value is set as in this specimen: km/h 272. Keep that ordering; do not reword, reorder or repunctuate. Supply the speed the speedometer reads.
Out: km/h 45
